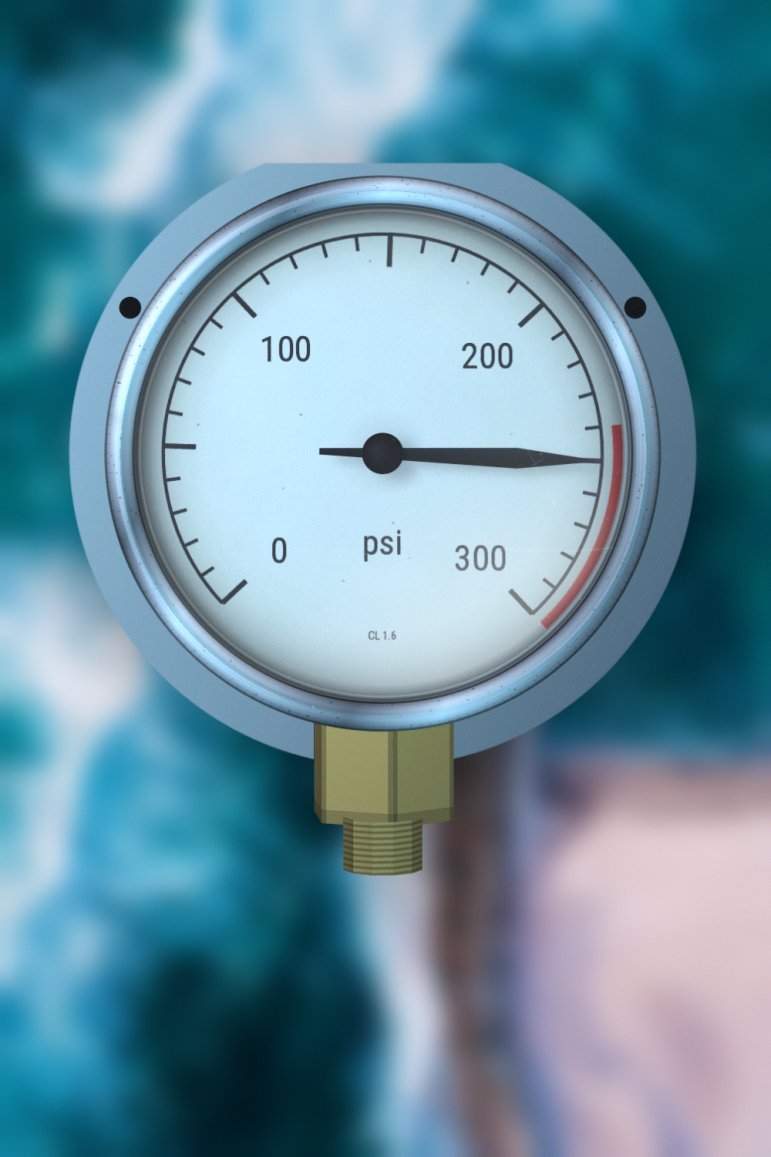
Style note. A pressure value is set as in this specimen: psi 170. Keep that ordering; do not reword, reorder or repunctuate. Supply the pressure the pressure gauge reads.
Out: psi 250
